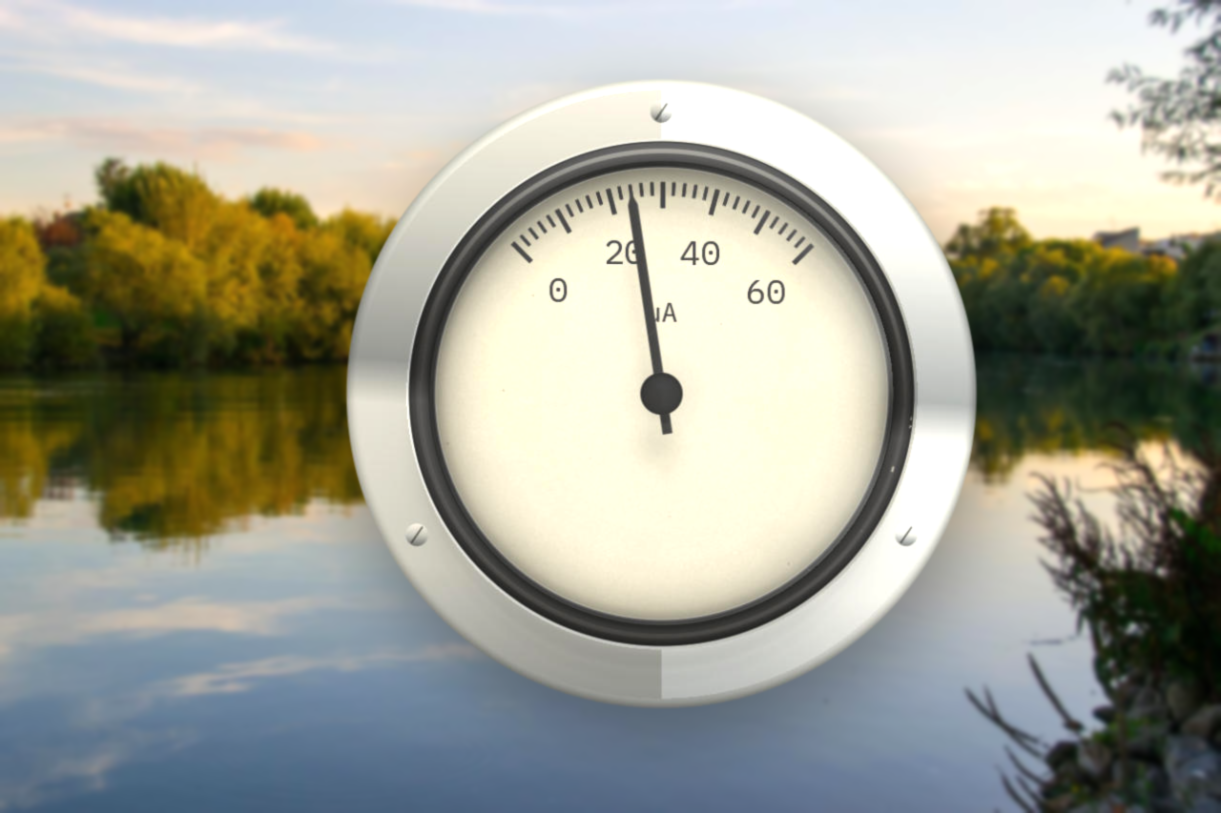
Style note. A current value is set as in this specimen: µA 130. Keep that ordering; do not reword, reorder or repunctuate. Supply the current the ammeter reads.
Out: µA 24
